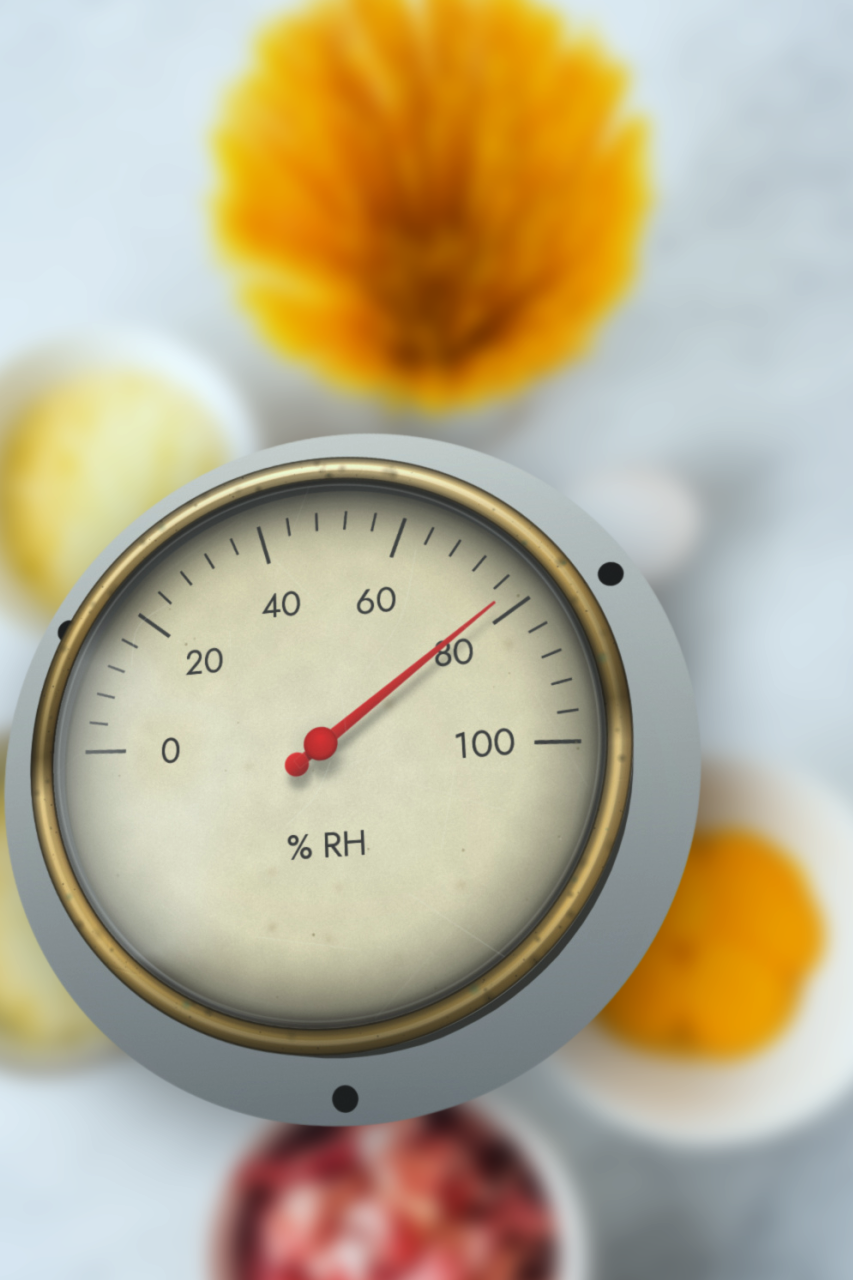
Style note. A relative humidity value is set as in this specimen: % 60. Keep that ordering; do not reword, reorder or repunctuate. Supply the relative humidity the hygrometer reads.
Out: % 78
